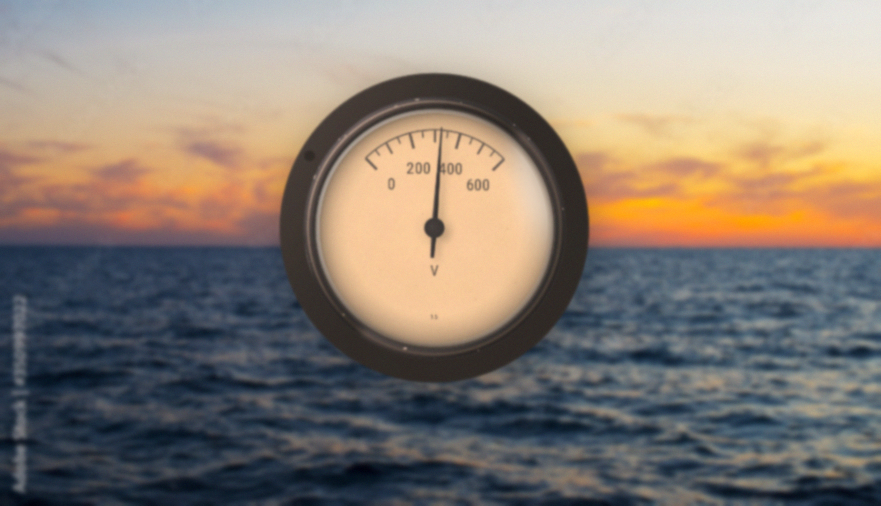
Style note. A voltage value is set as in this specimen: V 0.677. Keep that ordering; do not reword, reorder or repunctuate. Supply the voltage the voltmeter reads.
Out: V 325
